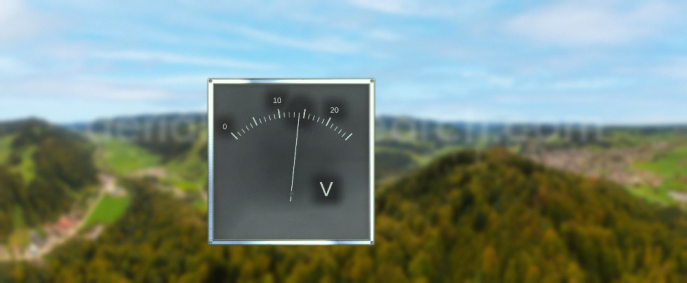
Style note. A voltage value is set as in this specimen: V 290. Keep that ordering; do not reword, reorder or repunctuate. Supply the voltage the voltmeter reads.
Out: V 14
